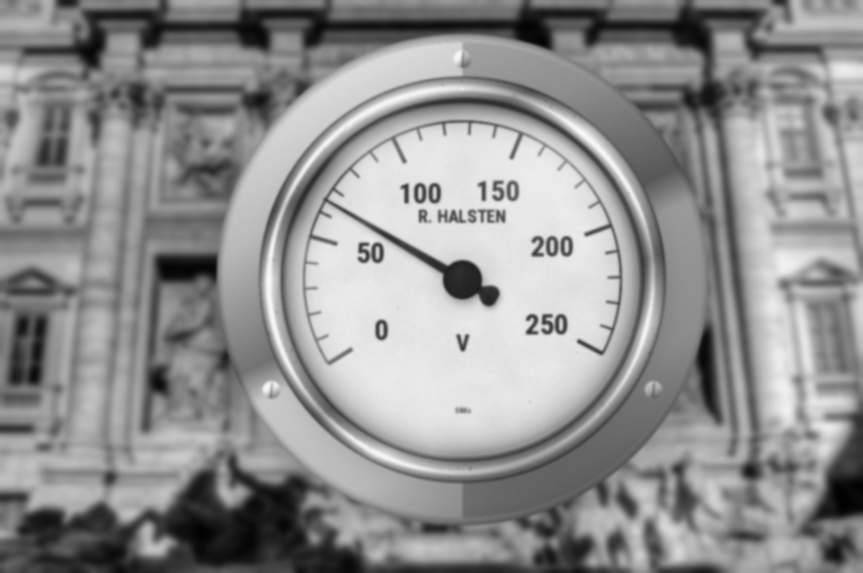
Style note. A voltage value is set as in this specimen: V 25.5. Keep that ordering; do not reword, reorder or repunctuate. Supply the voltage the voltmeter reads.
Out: V 65
